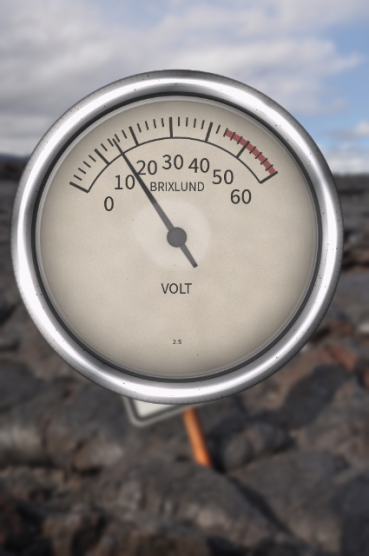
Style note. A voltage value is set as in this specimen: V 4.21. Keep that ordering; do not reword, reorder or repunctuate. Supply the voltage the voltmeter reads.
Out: V 15
